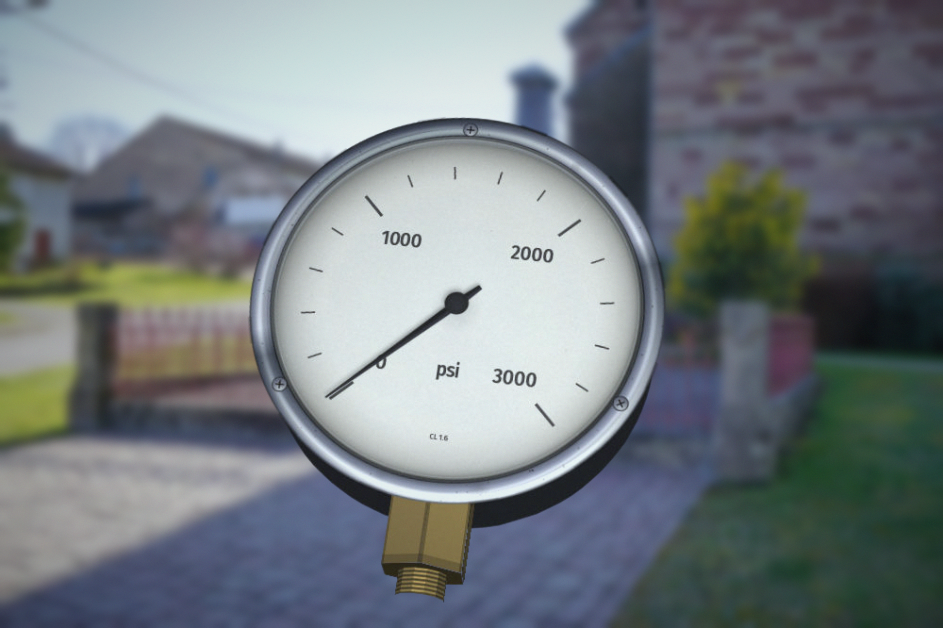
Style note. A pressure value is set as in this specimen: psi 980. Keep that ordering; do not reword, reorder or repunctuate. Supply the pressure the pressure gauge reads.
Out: psi 0
